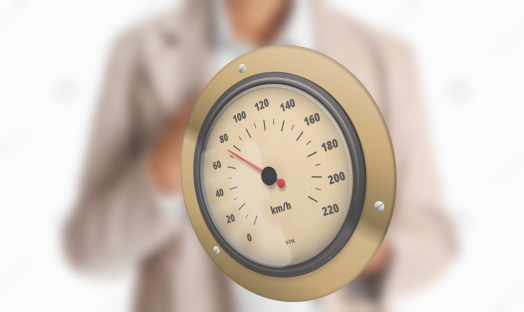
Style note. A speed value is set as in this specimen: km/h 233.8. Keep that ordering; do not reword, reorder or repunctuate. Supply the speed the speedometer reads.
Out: km/h 75
